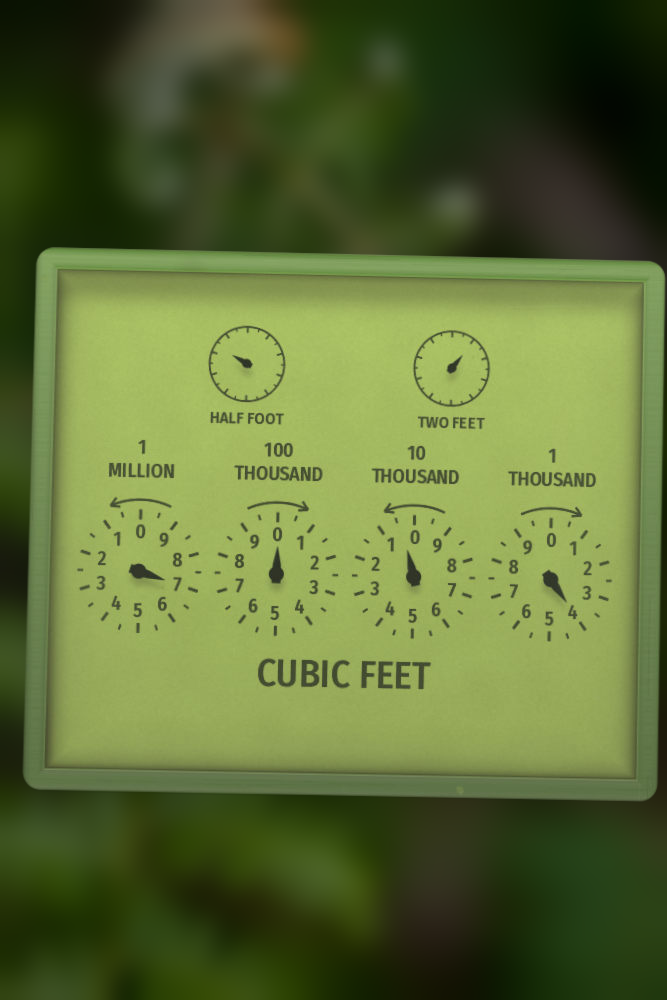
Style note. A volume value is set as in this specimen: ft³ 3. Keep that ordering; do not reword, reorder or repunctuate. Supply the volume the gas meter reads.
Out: ft³ 700400
